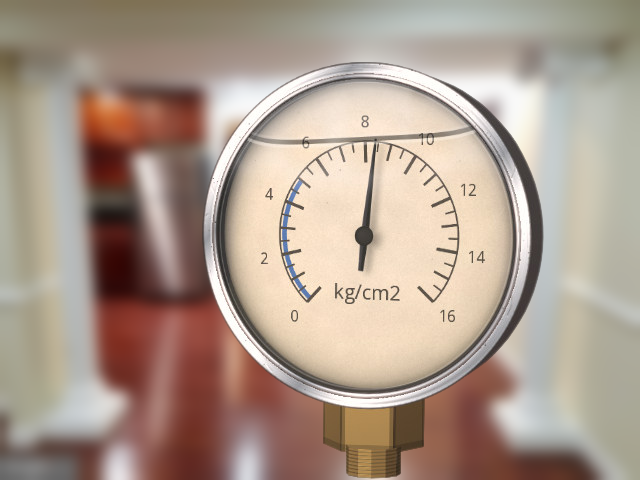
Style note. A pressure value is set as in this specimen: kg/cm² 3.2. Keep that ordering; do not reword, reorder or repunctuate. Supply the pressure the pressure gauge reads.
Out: kg/cm² 8.5
